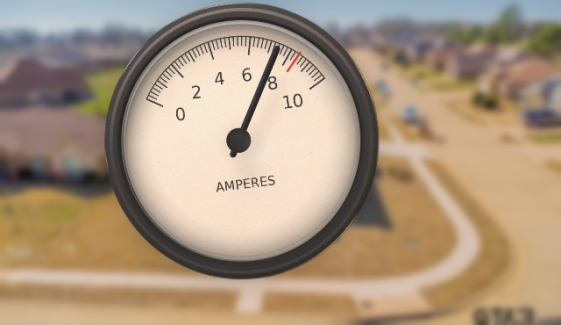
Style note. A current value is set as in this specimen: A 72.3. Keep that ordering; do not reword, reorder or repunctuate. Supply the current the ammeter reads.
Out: A 7.4
